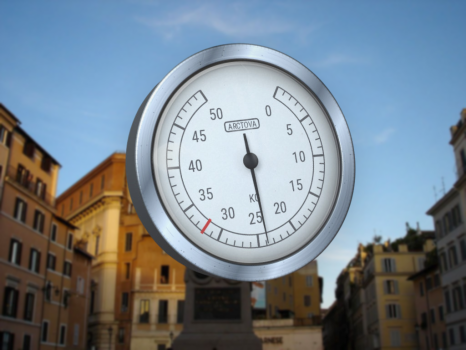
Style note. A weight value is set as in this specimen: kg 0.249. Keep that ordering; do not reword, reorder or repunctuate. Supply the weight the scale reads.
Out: kg 24
